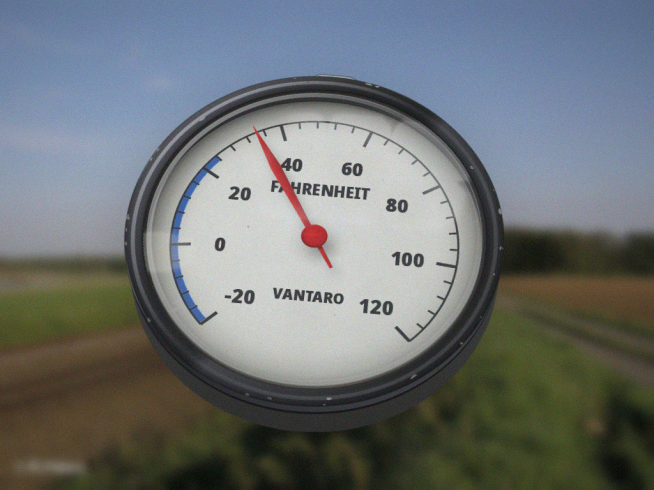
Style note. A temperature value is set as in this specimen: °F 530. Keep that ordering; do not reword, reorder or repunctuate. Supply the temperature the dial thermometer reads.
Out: °F 34
